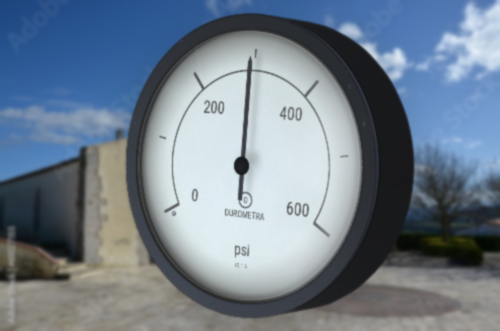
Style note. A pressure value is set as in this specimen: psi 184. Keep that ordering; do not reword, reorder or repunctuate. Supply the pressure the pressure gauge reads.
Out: psi 300
